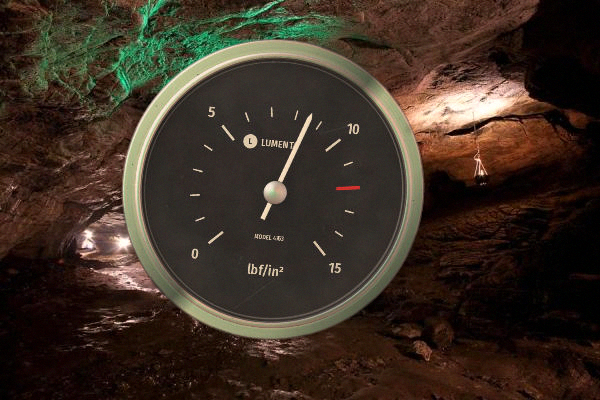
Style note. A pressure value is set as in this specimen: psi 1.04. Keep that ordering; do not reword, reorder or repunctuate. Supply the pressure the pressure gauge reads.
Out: psi 8.5
